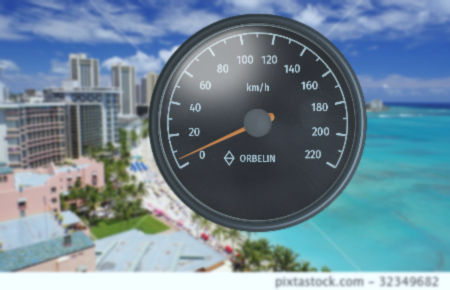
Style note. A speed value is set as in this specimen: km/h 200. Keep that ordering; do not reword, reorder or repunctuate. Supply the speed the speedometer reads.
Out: km/h 5
